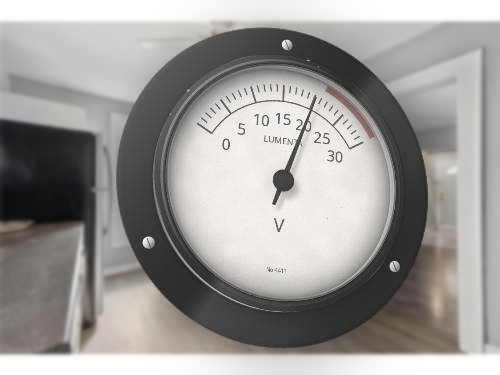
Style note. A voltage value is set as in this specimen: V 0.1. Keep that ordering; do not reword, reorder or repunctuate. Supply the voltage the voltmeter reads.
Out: V 20
